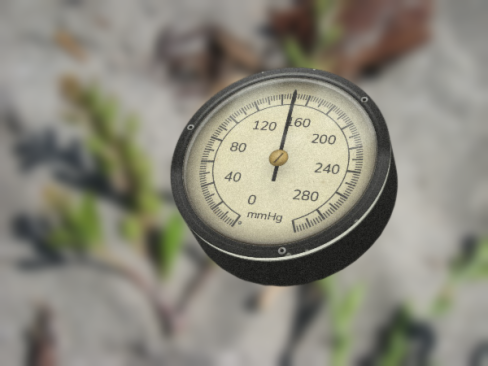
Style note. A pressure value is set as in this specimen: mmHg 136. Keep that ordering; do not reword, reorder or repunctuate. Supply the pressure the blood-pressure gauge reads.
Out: mmHg 150
